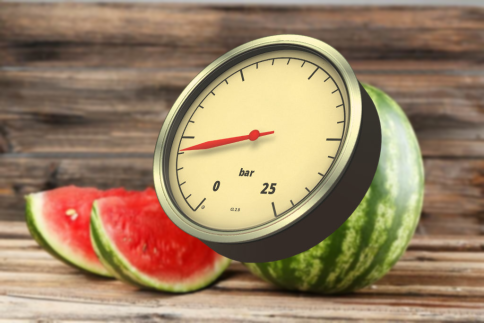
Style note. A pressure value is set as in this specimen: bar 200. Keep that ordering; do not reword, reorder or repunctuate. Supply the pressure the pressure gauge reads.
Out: bar 4
